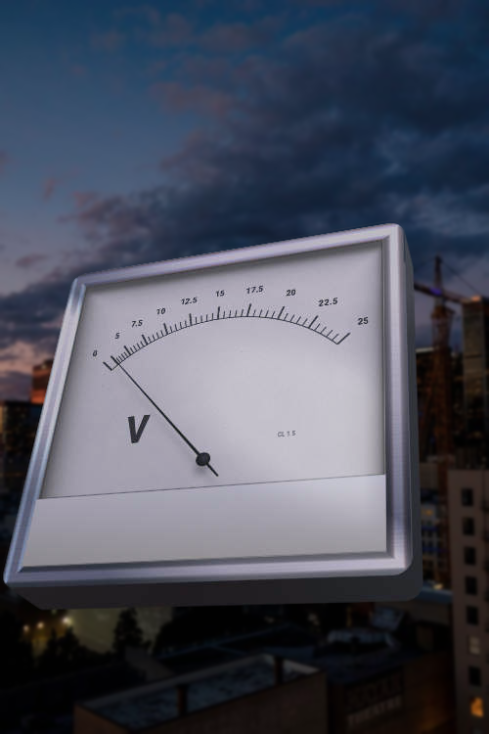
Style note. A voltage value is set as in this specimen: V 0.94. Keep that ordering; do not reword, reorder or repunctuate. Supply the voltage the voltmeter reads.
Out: V 2.5
